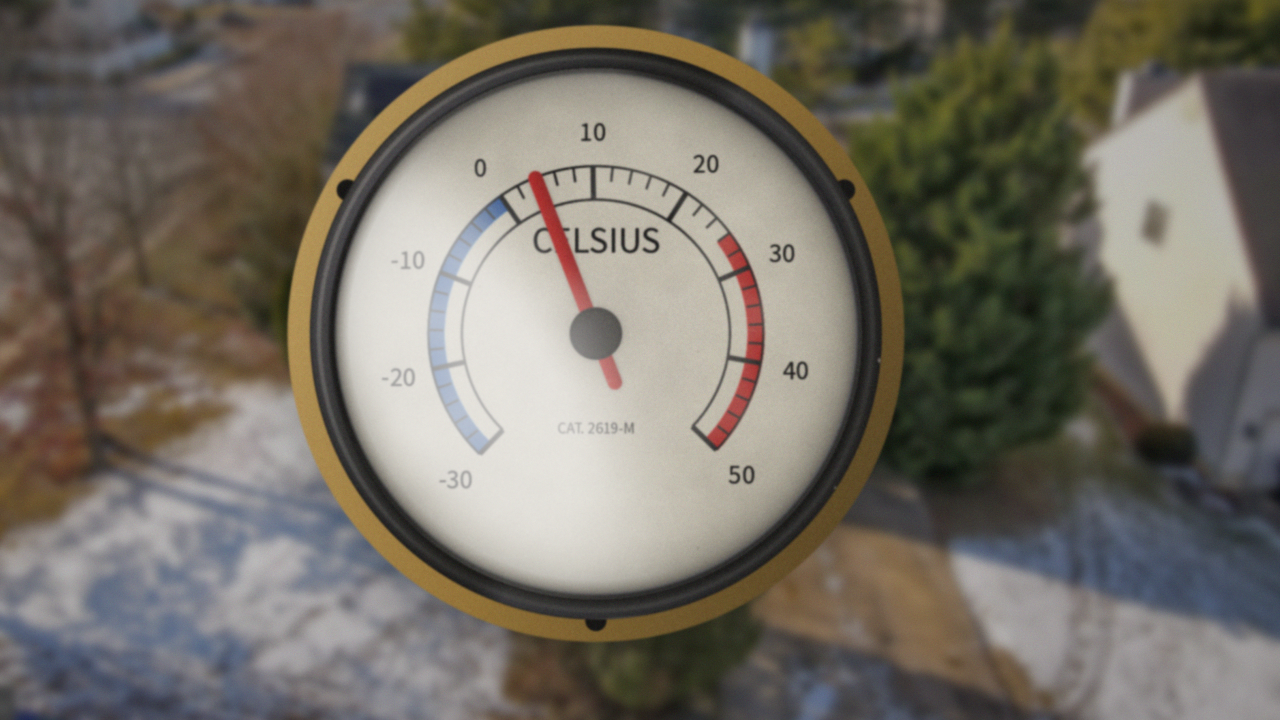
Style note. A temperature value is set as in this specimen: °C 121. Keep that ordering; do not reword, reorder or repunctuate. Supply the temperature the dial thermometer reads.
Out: °C 4
